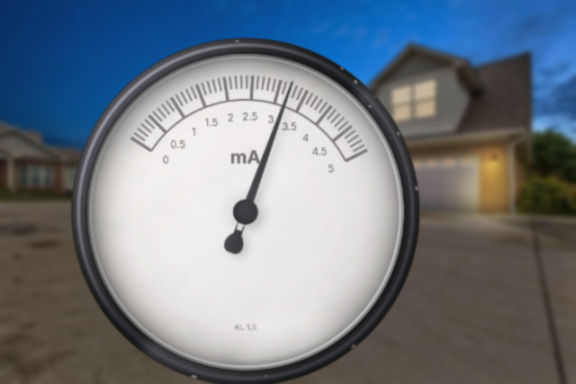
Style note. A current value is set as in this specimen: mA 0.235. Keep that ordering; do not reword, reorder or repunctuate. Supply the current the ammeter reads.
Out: mA 3.2
